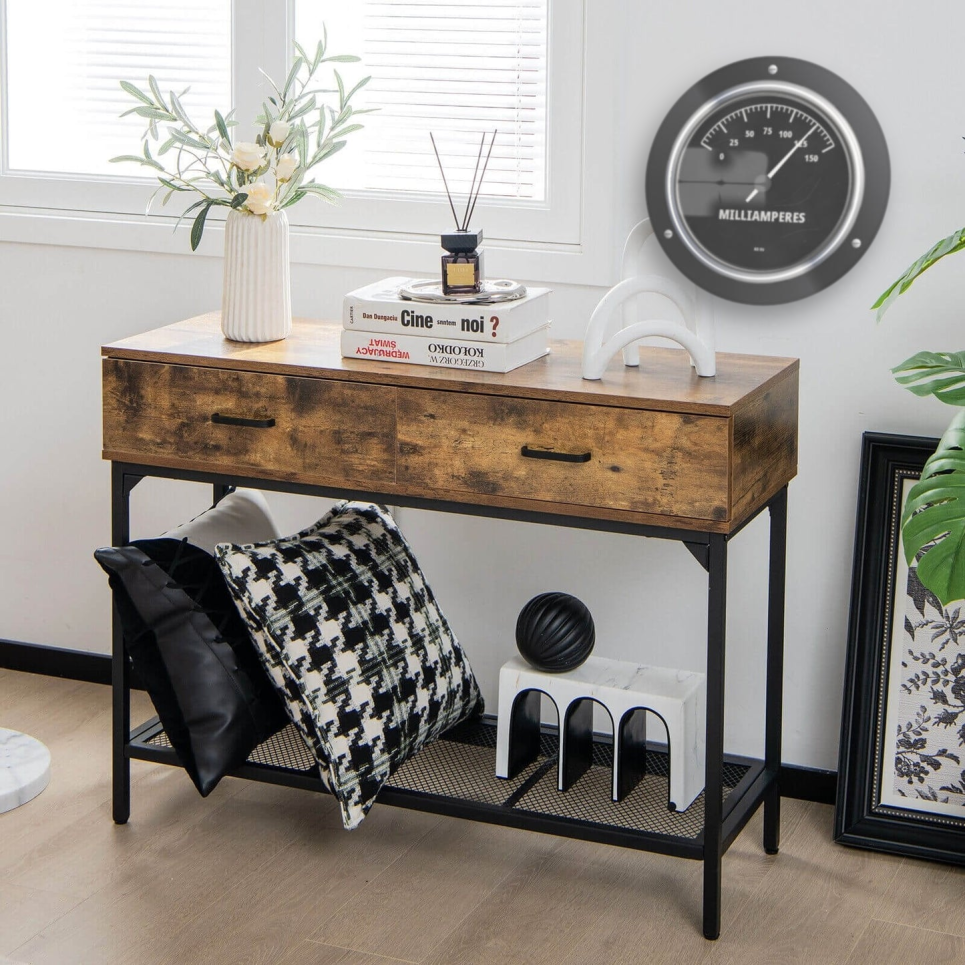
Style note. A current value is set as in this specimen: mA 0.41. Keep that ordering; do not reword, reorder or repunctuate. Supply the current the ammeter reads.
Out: mA 125
